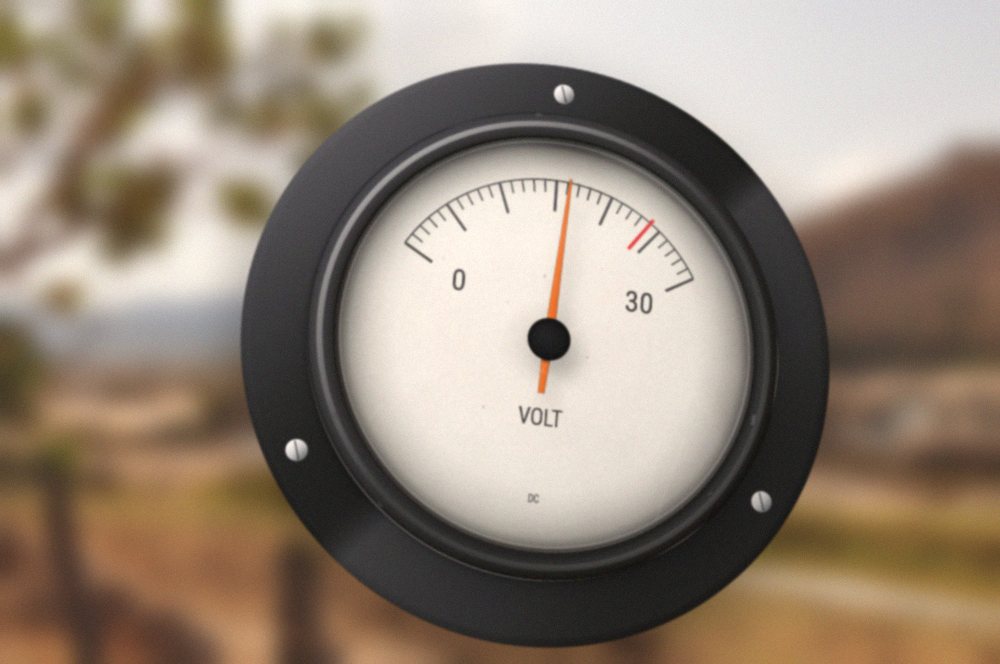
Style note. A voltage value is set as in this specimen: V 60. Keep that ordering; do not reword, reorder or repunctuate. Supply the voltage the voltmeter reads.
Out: V 16
